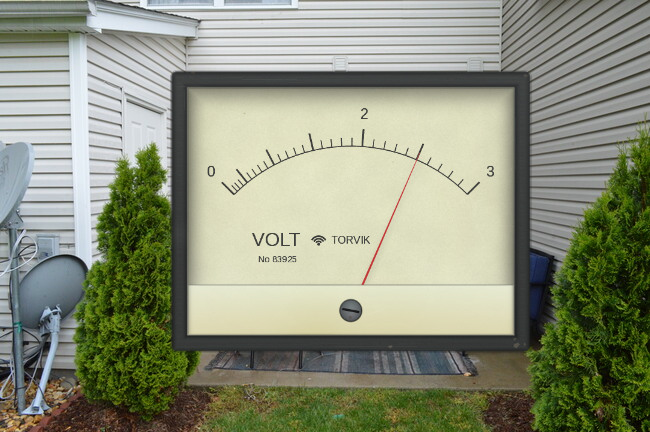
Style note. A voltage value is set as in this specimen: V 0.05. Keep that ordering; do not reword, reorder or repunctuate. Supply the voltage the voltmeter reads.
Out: V 2.5
